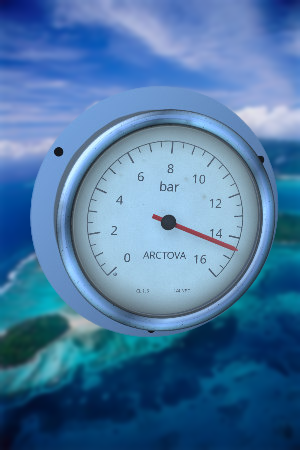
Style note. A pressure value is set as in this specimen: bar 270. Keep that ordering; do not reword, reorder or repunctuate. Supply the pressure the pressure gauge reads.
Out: bar 14.5
